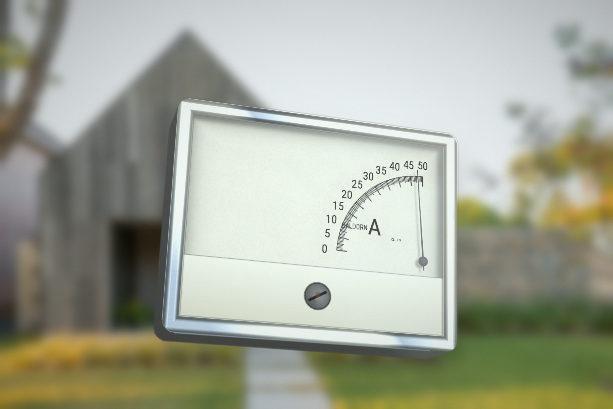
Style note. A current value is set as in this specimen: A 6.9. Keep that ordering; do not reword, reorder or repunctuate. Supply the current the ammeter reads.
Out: A 47.5
